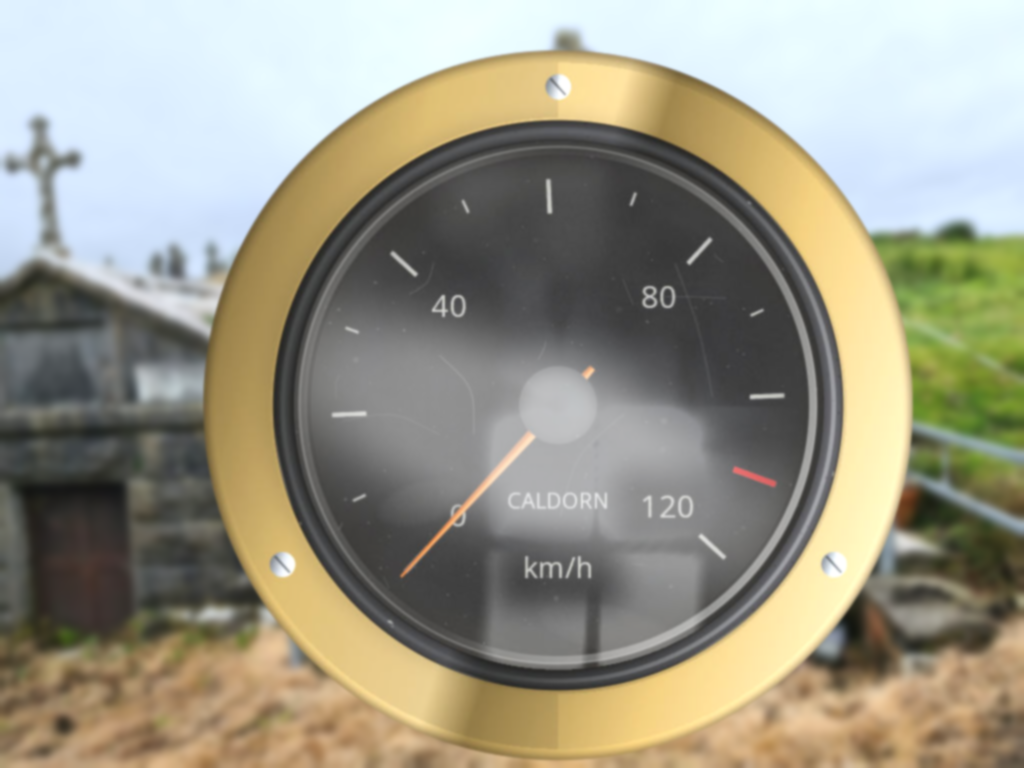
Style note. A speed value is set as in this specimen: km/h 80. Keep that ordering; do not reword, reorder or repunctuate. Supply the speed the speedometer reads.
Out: km/h 0
